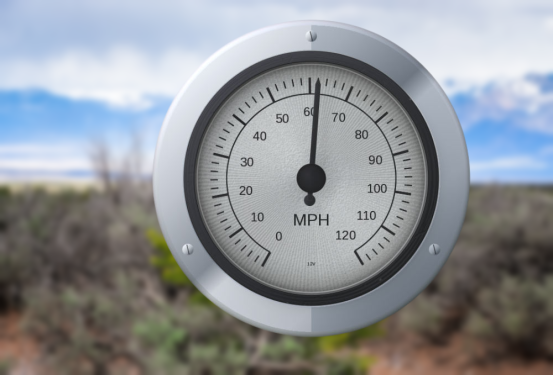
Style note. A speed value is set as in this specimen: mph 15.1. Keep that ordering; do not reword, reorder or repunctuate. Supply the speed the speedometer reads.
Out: mph 62
